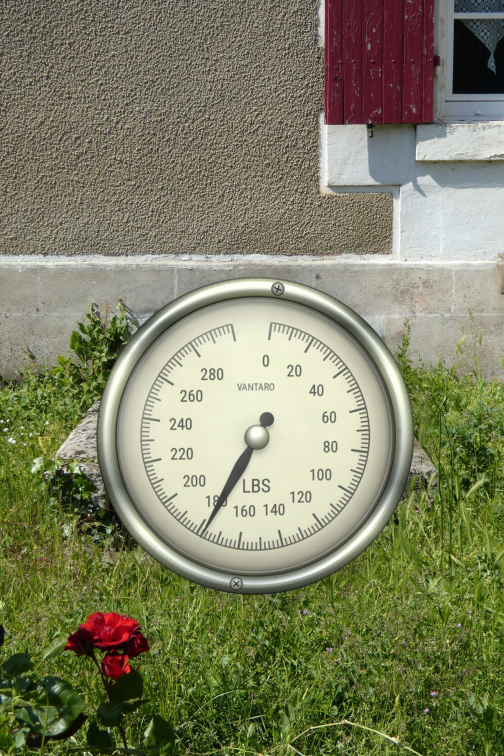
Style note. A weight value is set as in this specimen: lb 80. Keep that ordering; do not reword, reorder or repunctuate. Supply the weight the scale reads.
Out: lb 178
